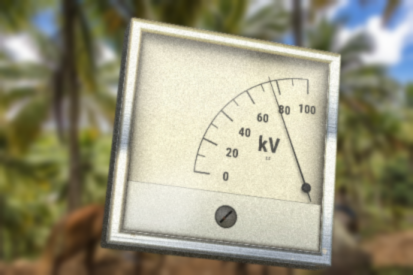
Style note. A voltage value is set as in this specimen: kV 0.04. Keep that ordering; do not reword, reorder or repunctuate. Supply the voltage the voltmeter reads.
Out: kV 75
